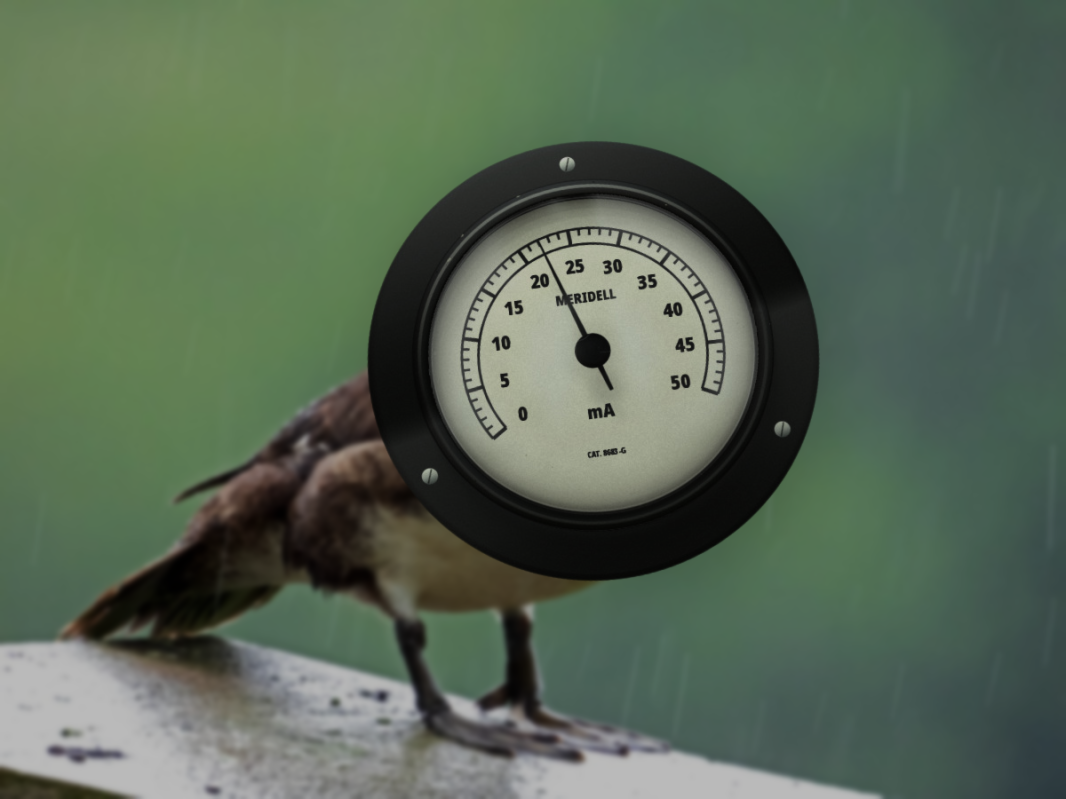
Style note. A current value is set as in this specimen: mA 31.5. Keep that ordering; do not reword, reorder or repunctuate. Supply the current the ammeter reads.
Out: mA 22
